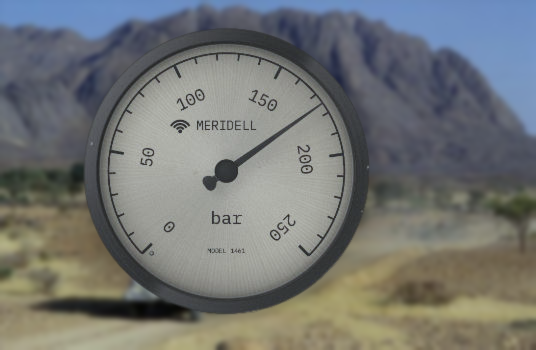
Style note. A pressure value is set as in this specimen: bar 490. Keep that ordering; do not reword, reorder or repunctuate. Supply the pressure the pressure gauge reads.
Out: bar 175
